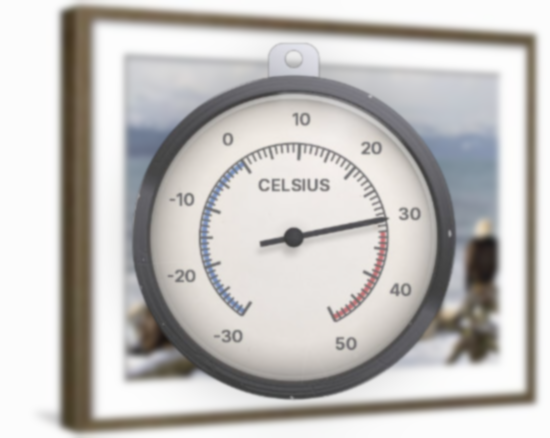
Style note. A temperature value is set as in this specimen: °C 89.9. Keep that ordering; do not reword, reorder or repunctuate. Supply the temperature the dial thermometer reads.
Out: °C 30
